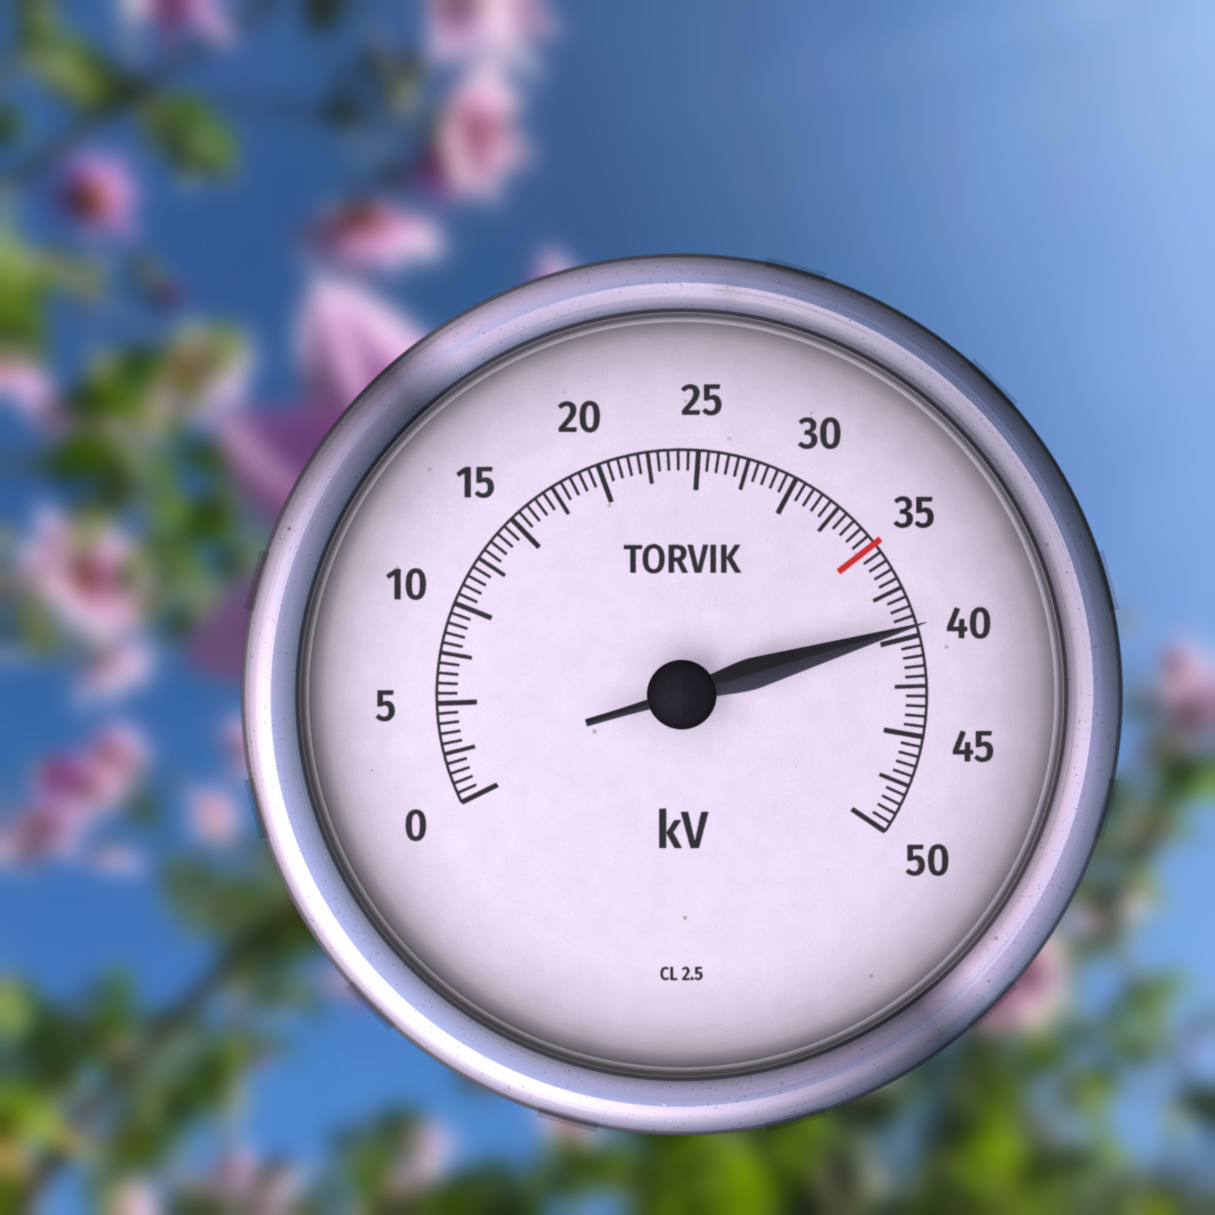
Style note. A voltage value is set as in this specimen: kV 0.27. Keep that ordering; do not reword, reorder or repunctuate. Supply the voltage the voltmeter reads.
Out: kV 39.5
